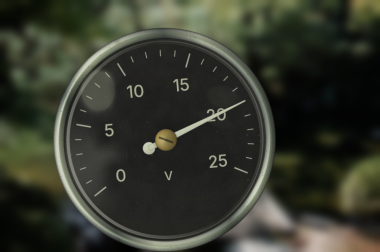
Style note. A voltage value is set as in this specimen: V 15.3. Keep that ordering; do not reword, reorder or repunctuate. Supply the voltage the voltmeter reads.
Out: V 20
